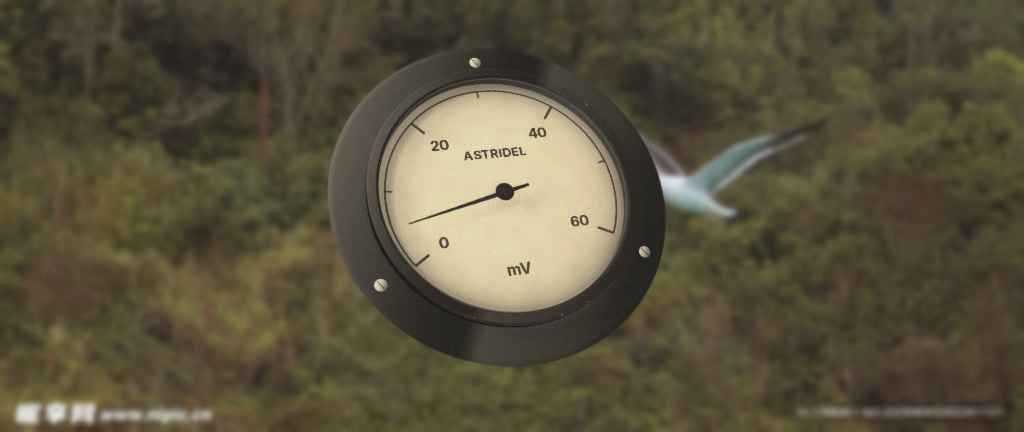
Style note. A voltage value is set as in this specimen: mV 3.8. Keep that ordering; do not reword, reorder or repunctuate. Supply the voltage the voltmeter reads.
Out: mV 5
